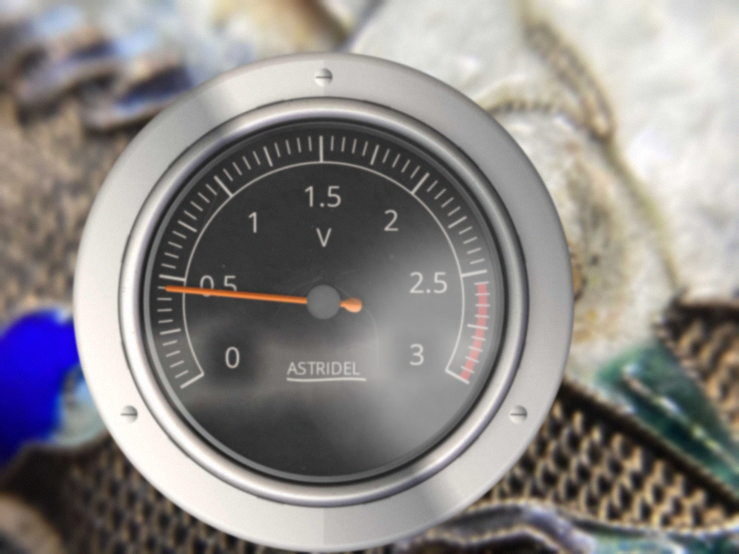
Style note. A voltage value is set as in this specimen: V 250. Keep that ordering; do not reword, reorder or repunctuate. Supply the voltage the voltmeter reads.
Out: V 0.45
